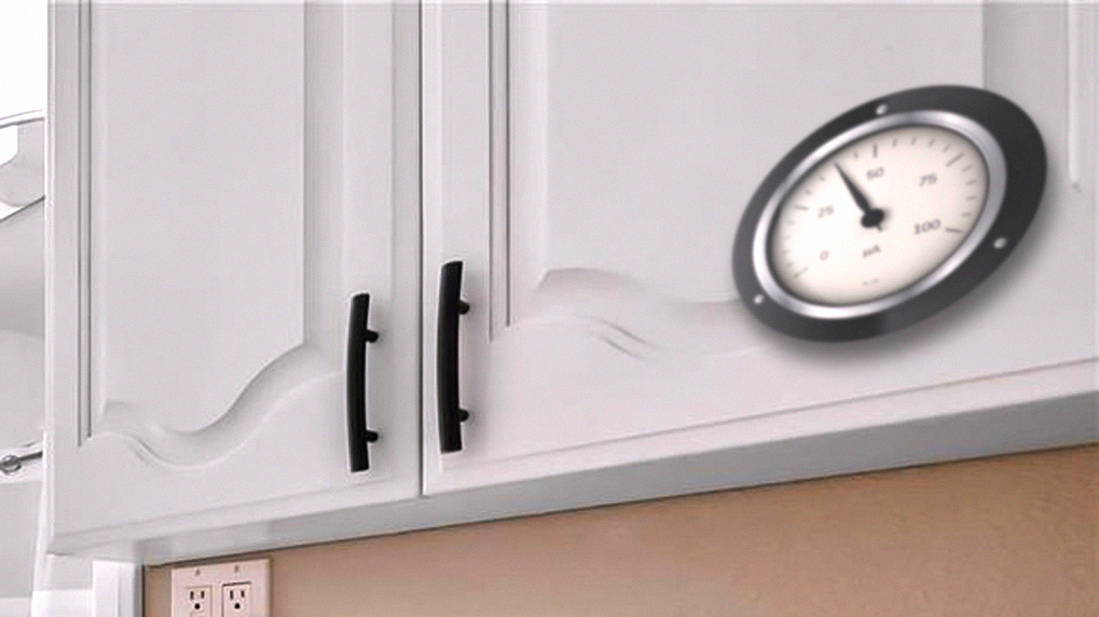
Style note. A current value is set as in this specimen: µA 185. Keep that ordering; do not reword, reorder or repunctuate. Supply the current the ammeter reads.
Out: µA 40
